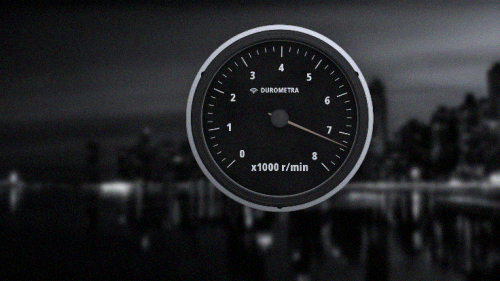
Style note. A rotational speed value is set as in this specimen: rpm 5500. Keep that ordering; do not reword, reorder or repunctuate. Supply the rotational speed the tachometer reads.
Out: rpm 7300
